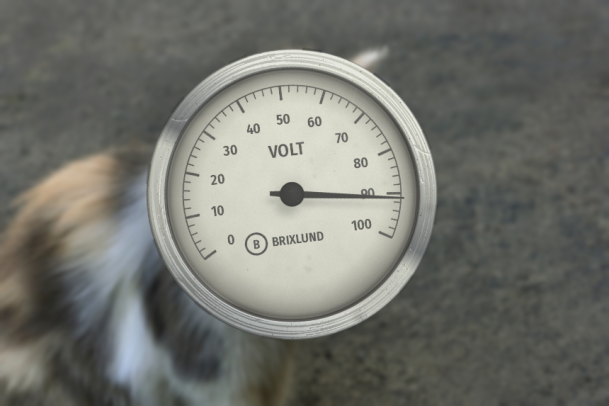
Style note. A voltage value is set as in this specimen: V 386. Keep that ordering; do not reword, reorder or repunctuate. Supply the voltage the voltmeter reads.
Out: V 91
